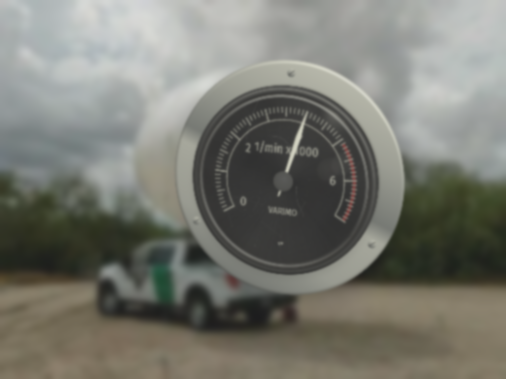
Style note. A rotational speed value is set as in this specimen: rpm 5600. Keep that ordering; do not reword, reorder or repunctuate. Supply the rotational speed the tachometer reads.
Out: rpm 4000
